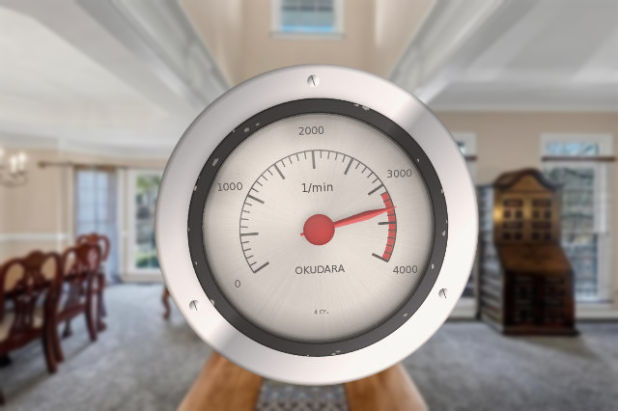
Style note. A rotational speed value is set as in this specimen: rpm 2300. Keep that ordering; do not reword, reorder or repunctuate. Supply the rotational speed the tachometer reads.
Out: rpm 3300
